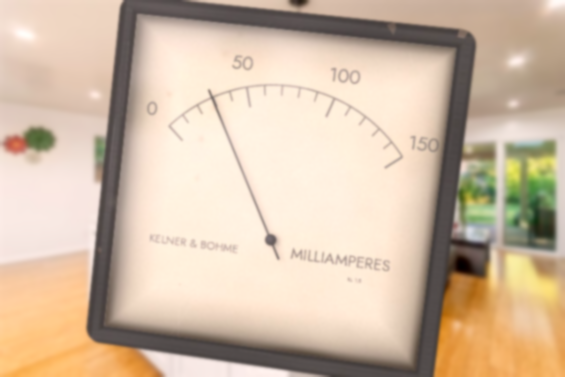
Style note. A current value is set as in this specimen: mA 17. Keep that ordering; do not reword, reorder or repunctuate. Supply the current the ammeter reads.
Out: mA 30
